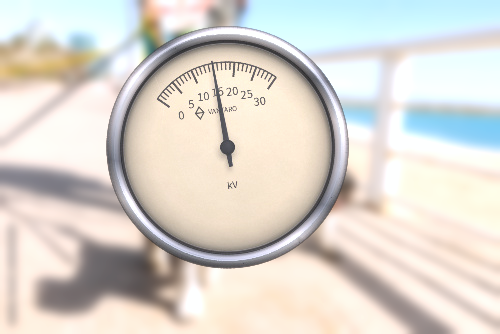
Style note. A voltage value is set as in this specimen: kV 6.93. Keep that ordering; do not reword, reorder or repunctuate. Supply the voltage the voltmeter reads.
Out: kV 15
